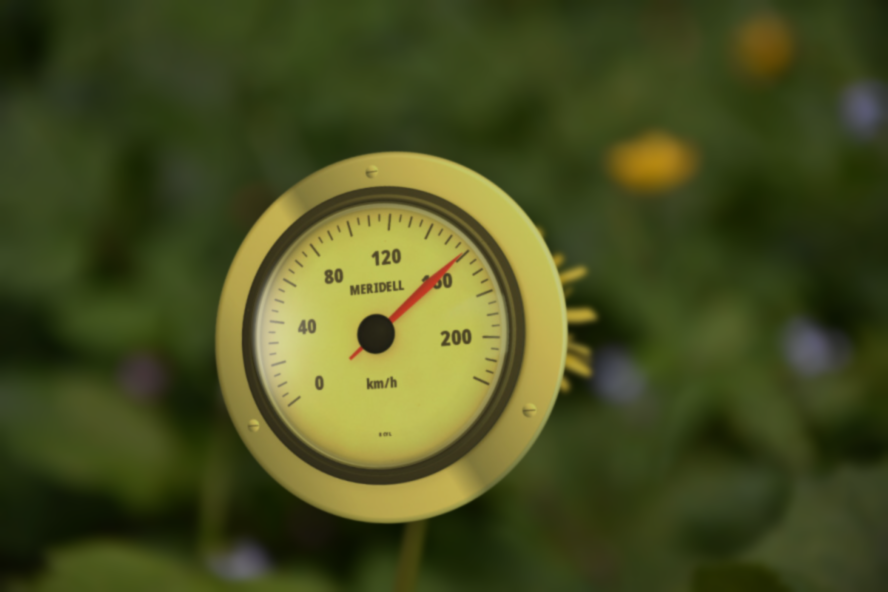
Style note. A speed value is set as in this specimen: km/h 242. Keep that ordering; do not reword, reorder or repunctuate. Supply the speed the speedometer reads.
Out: km/h 160
